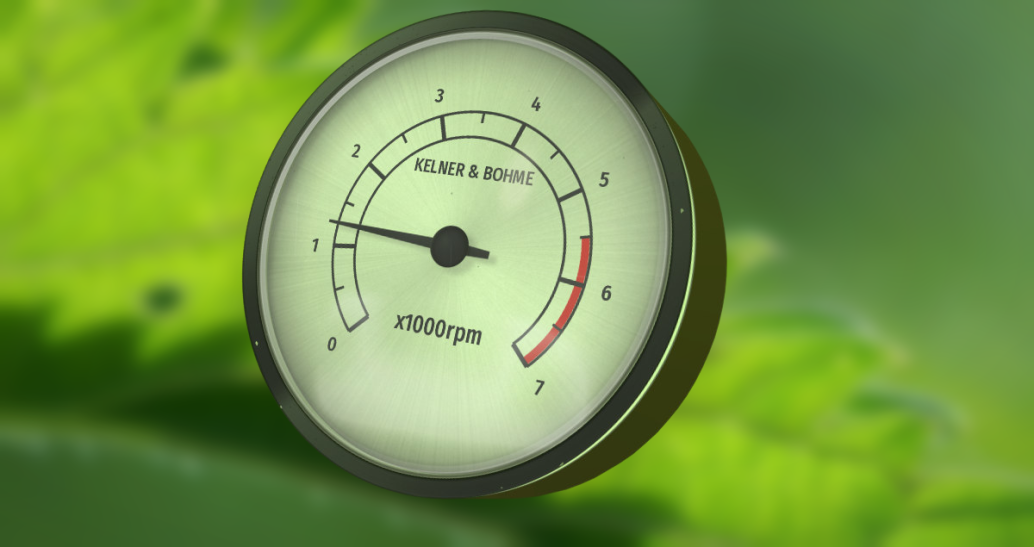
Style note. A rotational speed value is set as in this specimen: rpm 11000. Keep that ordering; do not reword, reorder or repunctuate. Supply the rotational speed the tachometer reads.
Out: rpm 1250
